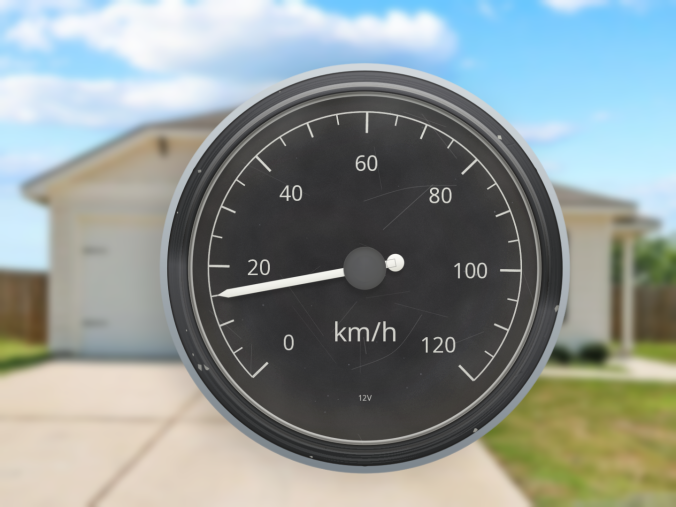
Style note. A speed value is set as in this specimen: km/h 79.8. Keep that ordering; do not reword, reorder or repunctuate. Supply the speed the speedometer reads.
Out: km/h 15
